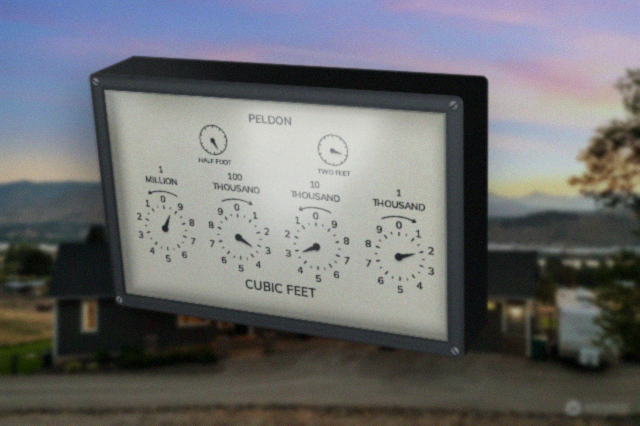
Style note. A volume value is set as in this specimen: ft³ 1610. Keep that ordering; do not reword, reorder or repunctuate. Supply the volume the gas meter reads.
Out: ft³ 933200
